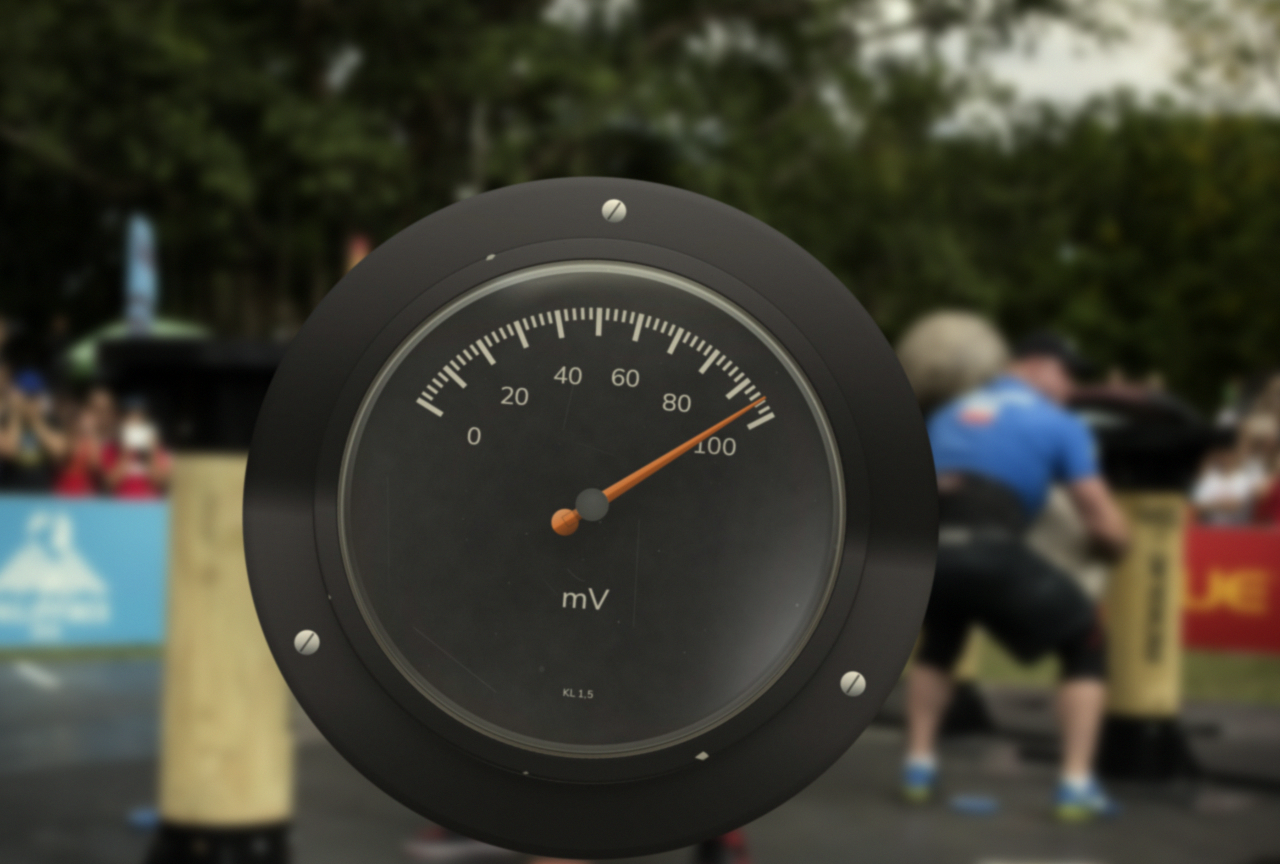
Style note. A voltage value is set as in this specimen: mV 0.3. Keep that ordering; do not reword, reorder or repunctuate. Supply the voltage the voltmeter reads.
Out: mV 96
